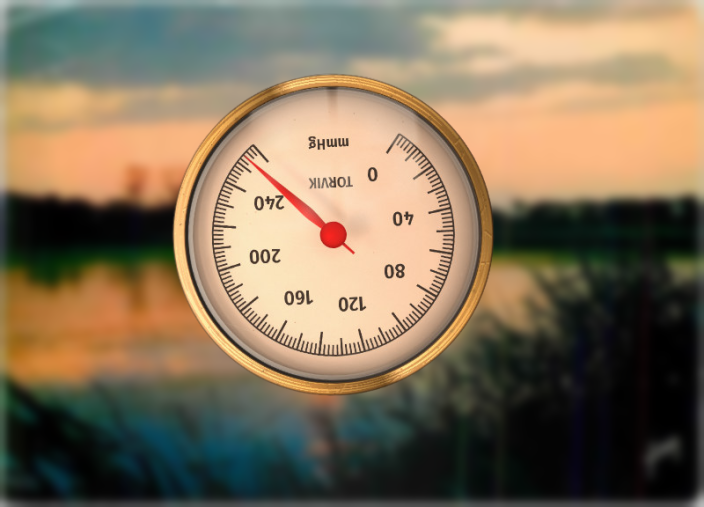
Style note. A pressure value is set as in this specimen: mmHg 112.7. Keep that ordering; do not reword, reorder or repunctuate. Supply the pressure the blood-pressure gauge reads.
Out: mmHg 254
